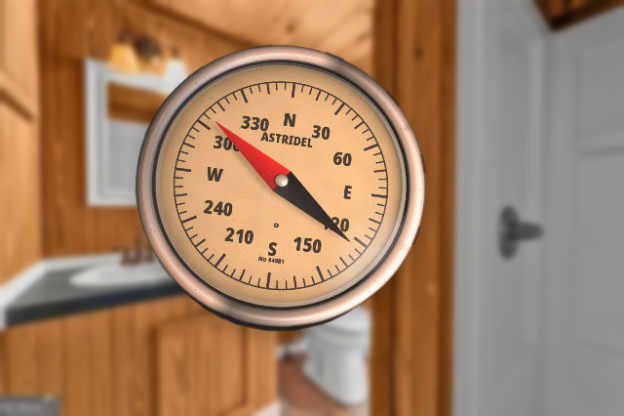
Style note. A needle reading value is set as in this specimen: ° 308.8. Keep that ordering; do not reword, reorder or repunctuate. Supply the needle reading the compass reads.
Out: ° 305
